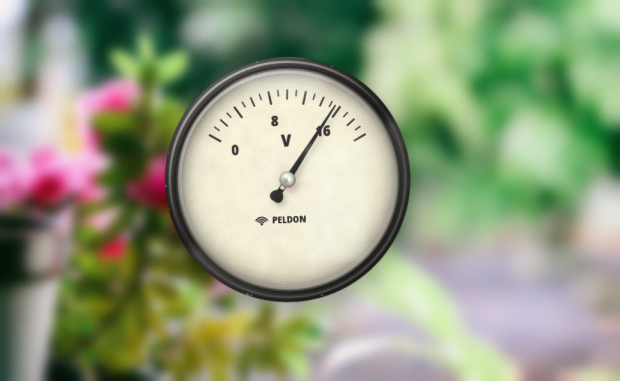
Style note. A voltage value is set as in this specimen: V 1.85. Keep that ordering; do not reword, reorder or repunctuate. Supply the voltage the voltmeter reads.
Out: V 15.5
